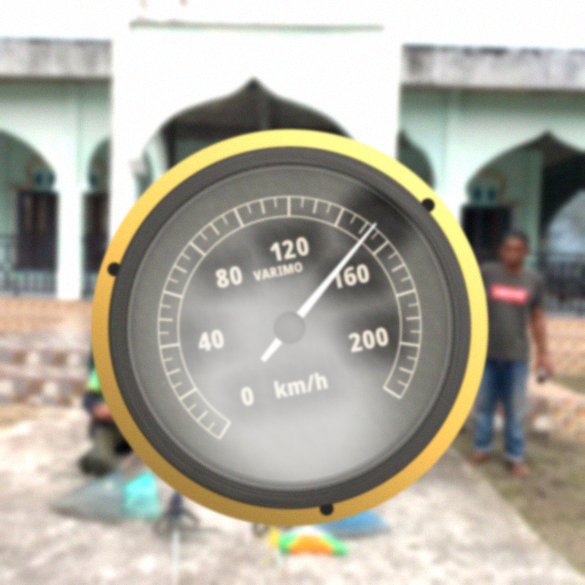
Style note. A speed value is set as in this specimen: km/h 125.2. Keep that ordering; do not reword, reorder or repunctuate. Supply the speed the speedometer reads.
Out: km/h 152.5
